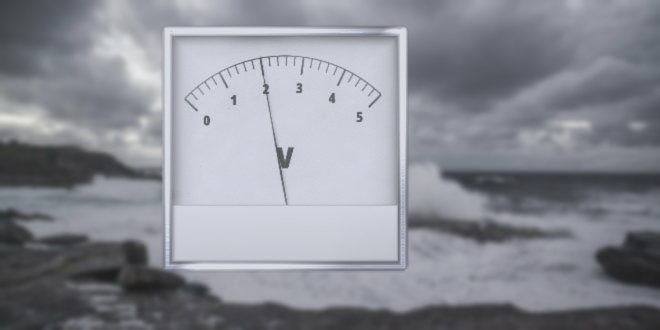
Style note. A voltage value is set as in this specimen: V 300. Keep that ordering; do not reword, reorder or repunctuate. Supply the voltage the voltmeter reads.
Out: V 2
